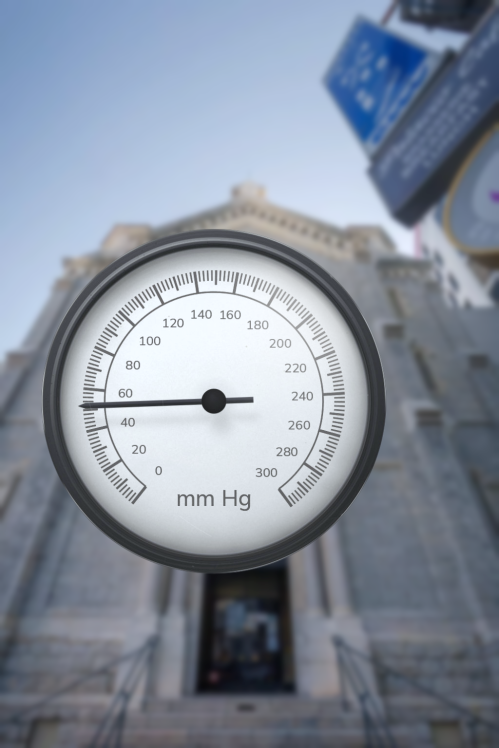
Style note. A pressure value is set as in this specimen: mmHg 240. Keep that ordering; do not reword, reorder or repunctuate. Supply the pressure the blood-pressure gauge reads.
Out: mmHg 52
